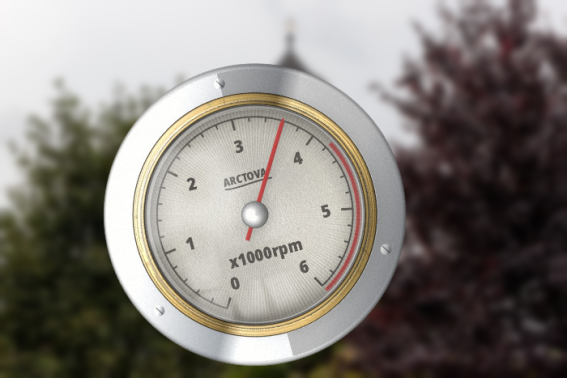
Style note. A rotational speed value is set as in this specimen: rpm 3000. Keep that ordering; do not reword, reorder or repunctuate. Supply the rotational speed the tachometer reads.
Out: rpm 3600
